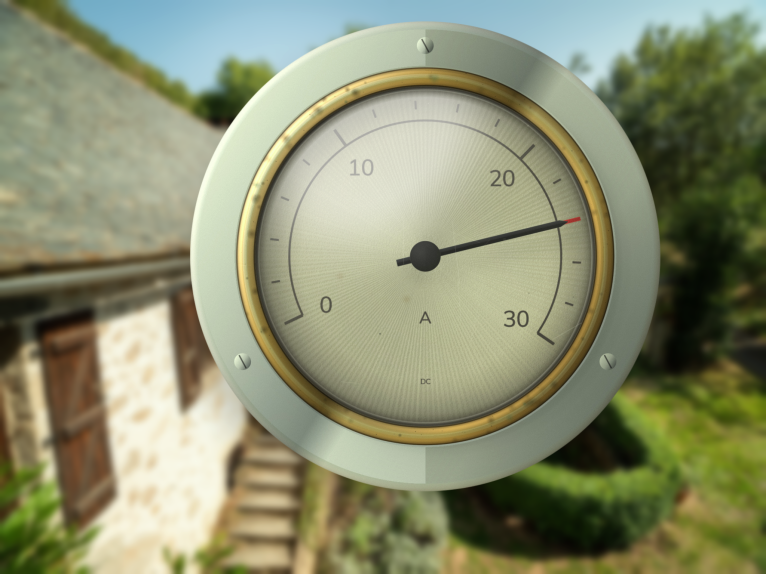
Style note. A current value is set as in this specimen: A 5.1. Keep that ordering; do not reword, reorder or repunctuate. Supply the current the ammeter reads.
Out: A 24
